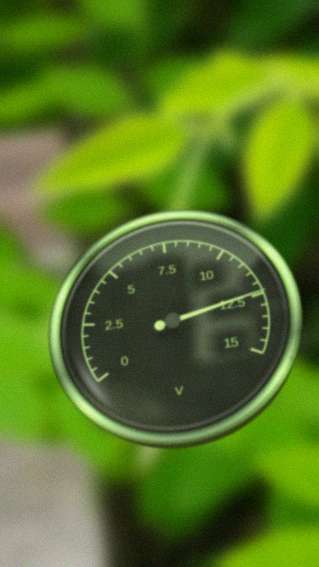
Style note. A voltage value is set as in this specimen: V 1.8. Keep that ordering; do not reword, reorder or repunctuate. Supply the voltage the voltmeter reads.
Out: V 12.5
